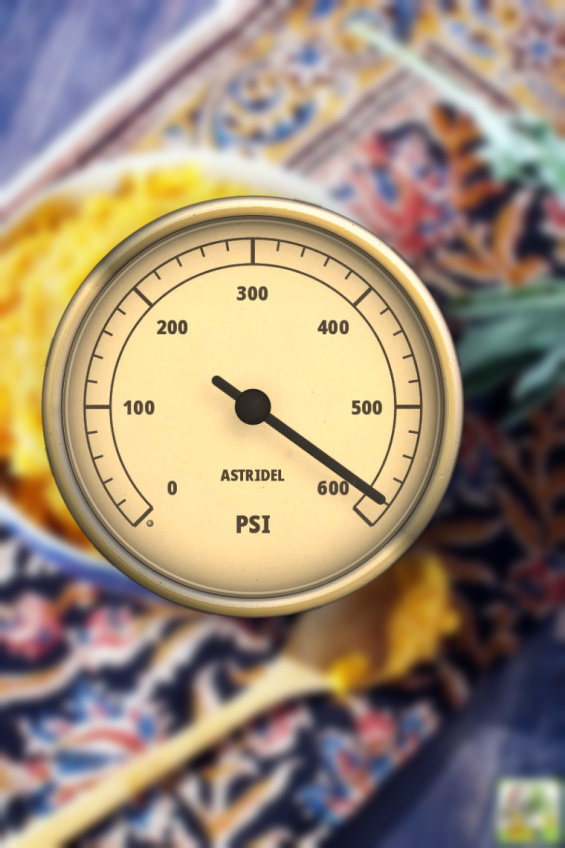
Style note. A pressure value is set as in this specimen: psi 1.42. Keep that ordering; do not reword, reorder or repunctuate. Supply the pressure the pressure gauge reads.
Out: psi 580
